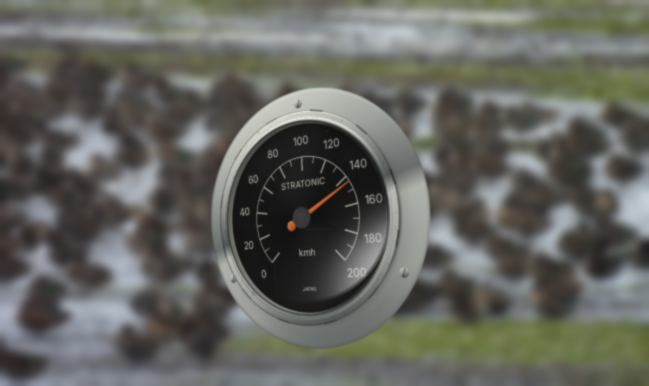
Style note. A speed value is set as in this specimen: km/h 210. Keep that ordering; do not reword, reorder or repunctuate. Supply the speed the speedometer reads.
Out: km/h 145
